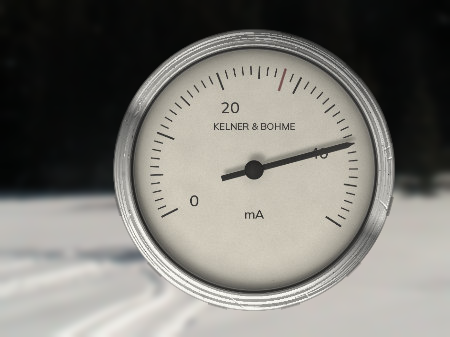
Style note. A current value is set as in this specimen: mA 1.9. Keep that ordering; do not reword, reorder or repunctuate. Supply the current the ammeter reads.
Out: mA 40
